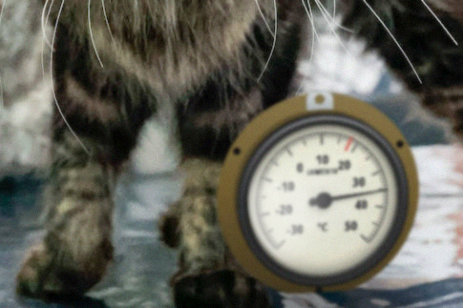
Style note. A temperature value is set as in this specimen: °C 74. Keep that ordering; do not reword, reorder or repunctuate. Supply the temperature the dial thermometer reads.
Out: °C 35
